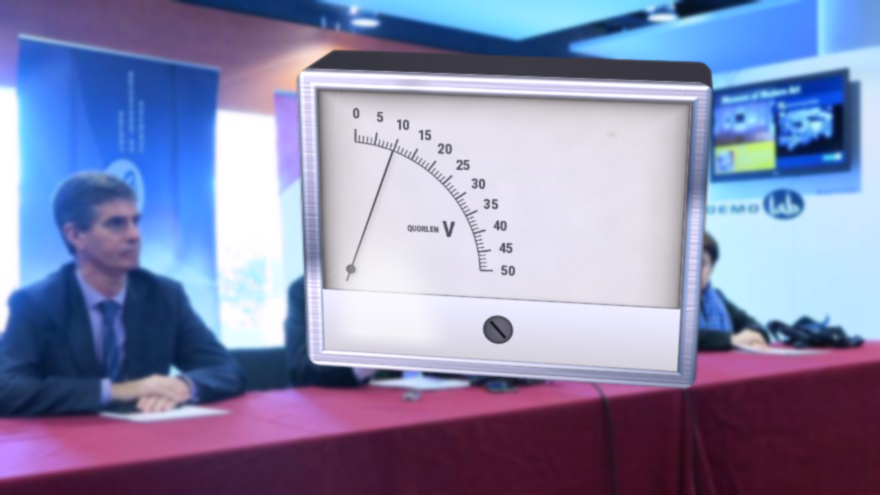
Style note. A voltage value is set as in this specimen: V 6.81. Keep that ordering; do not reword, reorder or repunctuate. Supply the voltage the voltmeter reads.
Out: V 10
